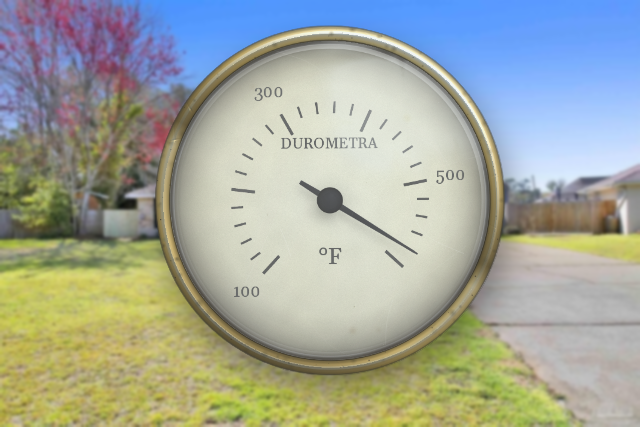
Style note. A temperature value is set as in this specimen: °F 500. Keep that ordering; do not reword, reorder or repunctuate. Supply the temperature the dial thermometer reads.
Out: °F 580
